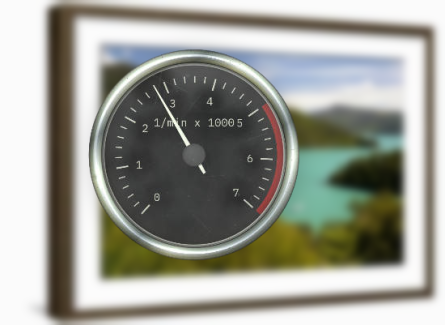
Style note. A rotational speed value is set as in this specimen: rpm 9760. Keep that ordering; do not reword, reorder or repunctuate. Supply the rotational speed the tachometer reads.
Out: rpm 2800
